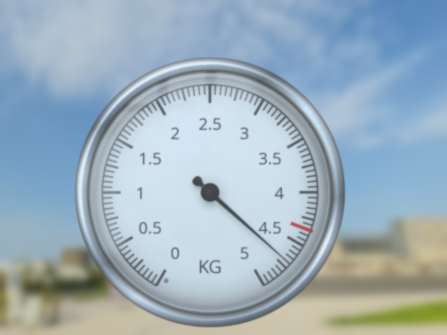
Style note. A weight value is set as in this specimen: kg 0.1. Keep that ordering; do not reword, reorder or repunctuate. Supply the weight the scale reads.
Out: kg 4.7
